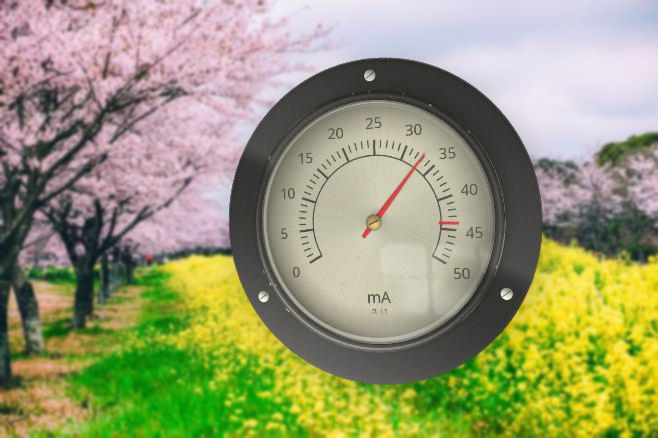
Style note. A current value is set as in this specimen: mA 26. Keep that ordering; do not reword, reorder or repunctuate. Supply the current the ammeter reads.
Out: mA 33
